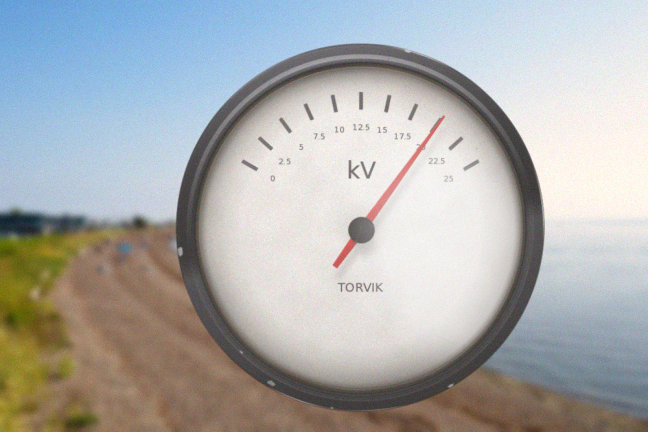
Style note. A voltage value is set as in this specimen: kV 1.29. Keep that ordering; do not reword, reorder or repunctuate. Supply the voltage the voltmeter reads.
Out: kV 20
